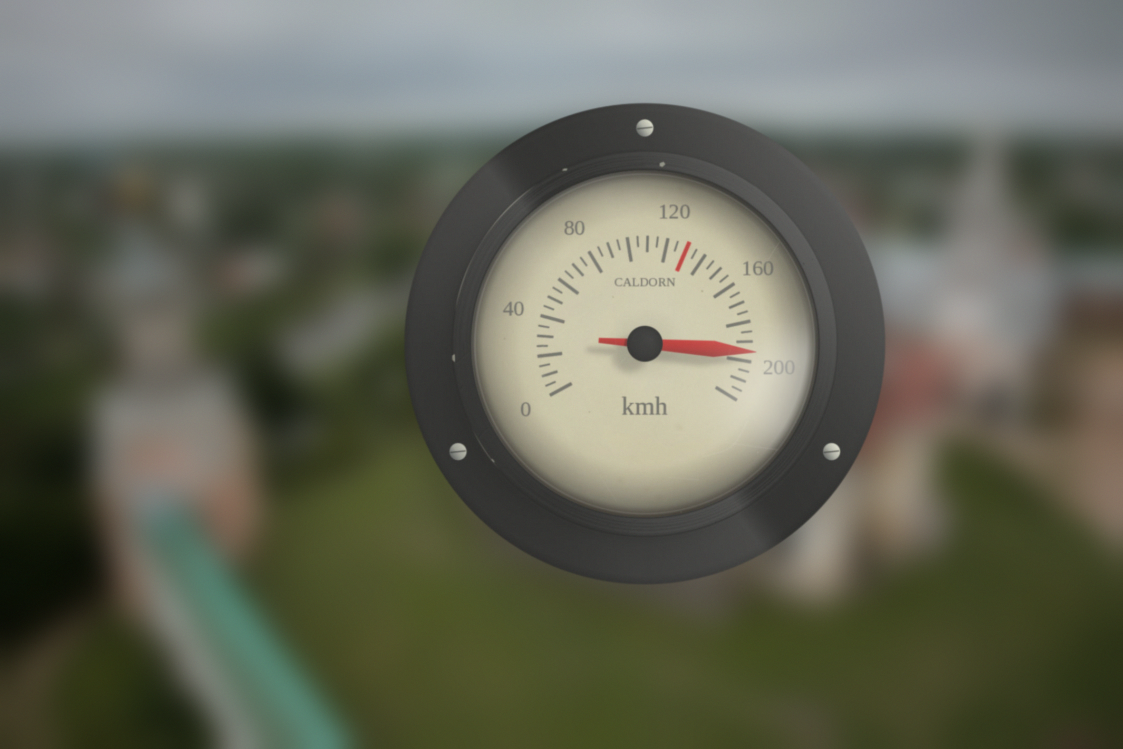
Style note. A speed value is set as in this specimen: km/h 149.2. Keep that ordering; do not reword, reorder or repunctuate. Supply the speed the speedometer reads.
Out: km/h 195
